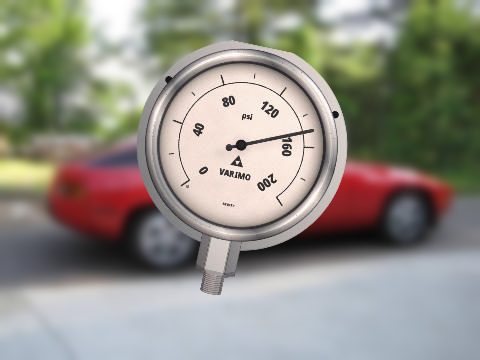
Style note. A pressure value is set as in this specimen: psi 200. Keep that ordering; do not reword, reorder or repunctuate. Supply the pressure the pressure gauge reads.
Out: psi 150
